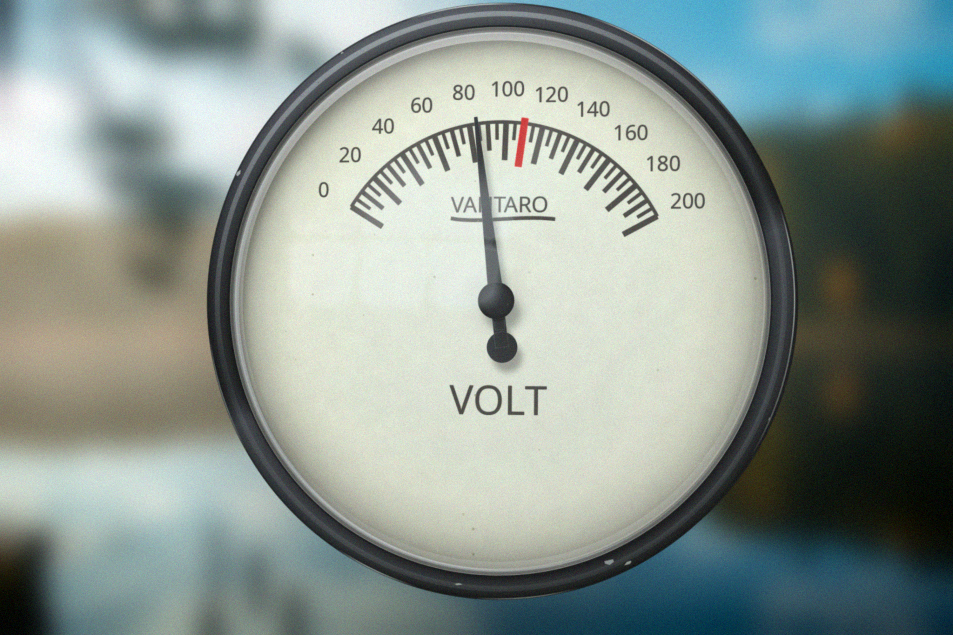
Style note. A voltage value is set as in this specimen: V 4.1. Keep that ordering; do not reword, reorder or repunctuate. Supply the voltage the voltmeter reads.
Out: V 85
